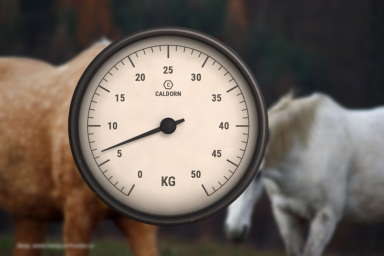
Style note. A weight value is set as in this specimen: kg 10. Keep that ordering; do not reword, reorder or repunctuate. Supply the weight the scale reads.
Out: kg 6.5
